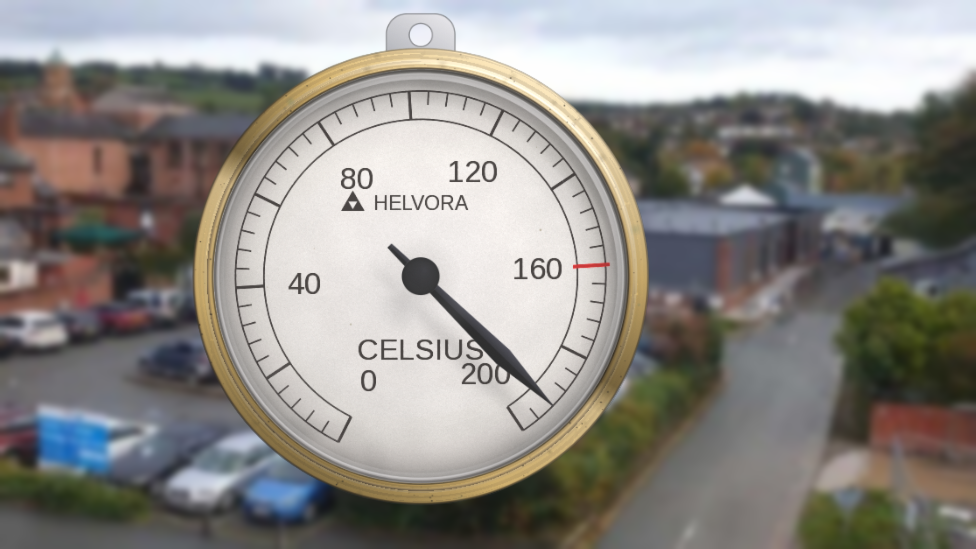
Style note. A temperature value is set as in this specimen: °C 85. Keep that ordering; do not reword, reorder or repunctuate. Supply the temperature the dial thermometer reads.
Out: °C 192
